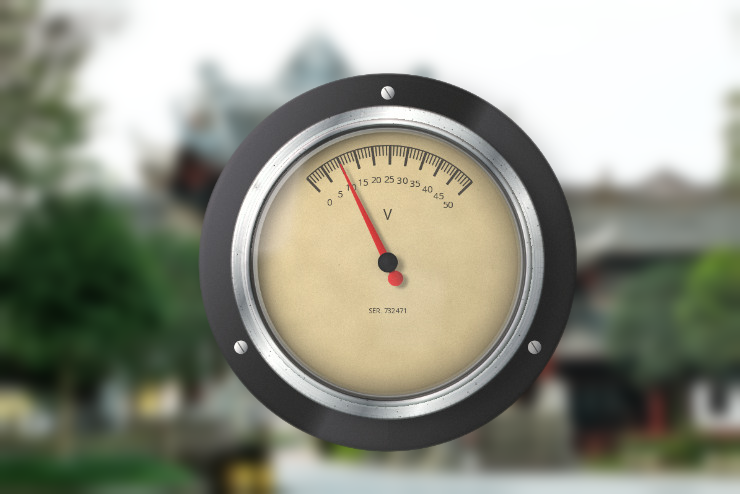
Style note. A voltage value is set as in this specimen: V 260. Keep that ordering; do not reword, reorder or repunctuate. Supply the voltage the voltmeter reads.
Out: V 10
